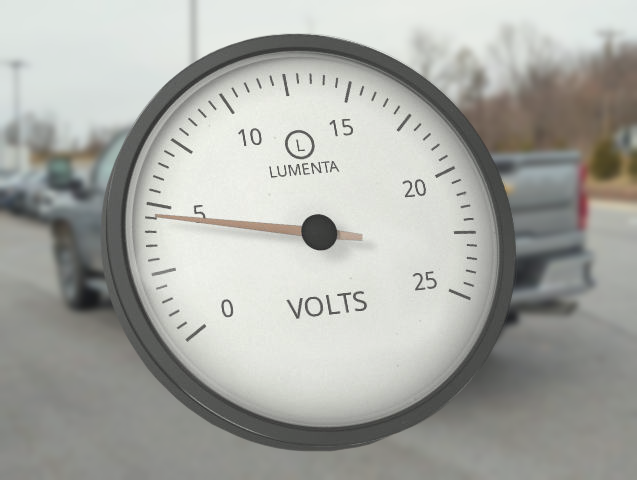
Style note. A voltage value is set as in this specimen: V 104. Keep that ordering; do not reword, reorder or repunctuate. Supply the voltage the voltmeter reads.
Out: V 4.5
